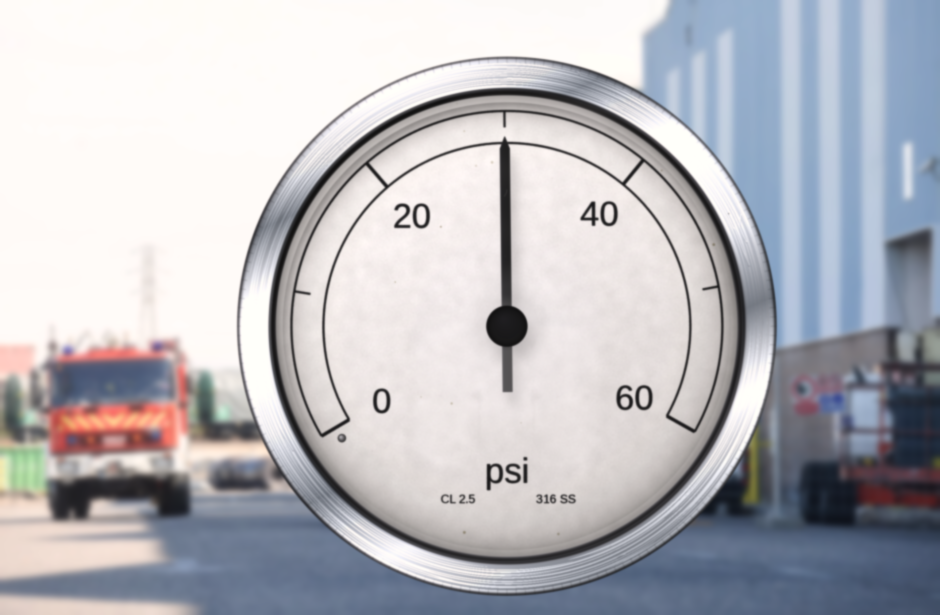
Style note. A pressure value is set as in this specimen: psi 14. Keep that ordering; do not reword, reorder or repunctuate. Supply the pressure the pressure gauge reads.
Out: psi 30
